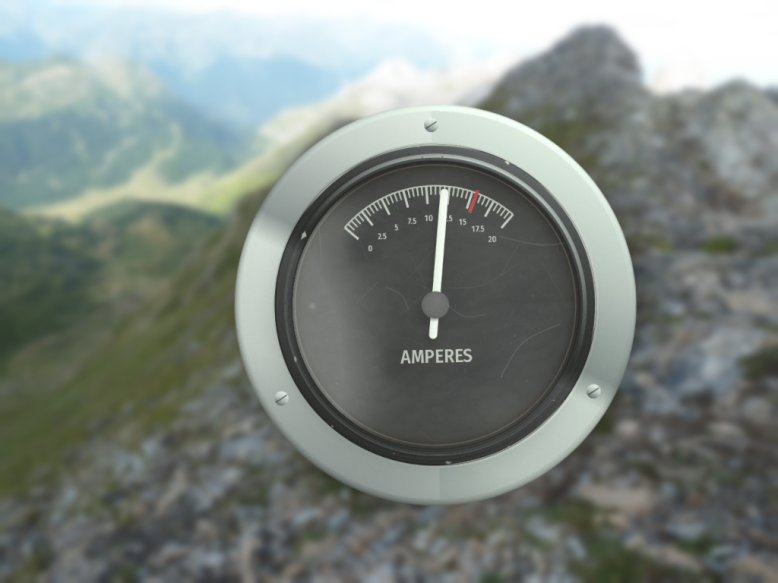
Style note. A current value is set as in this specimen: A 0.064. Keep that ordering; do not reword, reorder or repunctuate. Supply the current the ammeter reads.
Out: A 12
